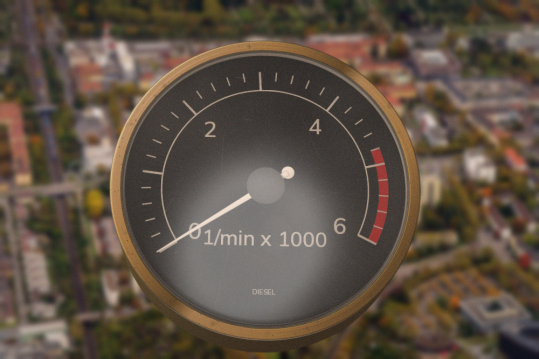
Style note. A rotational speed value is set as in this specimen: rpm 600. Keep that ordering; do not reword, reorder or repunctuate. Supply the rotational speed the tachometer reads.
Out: rpm 0
